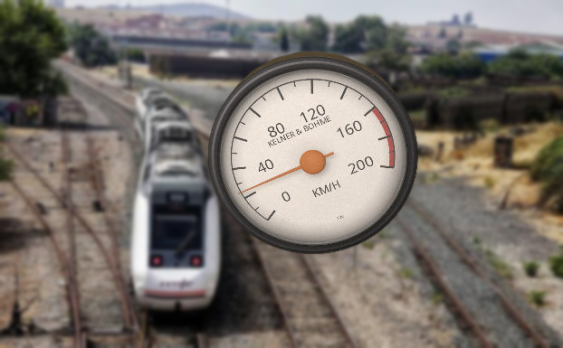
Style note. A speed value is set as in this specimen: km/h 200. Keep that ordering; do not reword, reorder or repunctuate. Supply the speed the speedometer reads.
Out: km/h 25
